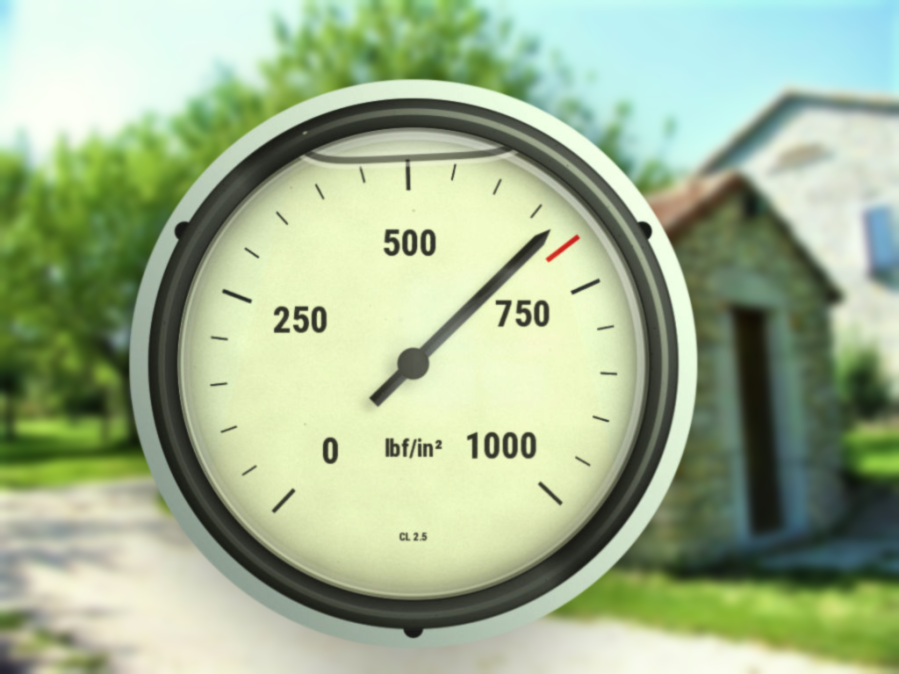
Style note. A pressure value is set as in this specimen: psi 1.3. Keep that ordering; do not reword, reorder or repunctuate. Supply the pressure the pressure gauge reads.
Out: psi 675
